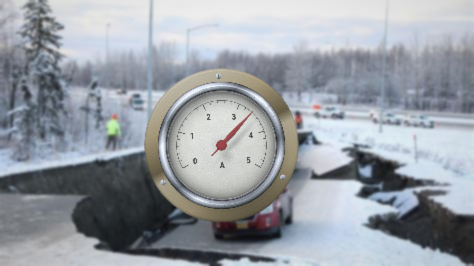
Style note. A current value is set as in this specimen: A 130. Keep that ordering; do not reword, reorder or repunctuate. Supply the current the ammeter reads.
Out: A 3.4
